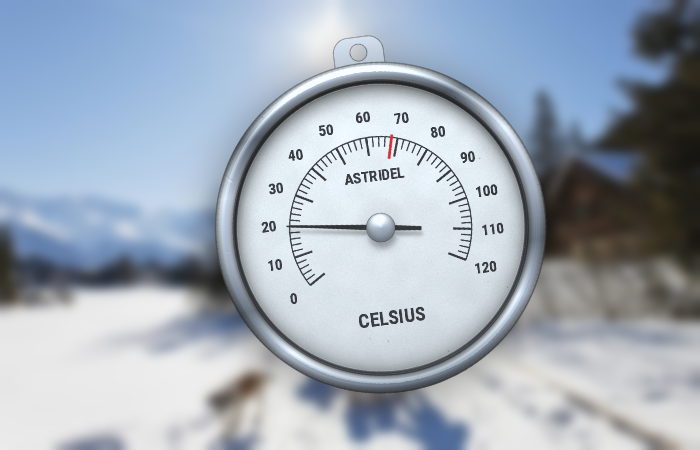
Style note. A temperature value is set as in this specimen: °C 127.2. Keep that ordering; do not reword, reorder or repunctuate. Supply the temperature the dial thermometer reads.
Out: °C 20
